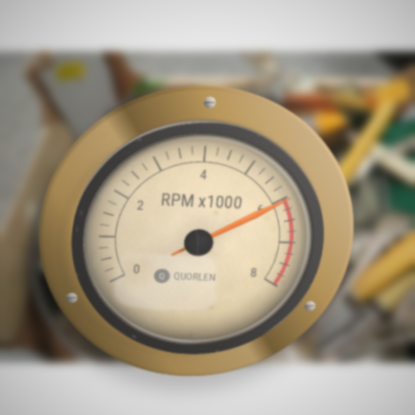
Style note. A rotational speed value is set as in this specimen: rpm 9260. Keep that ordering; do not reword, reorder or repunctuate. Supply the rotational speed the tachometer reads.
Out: rpm 6000
